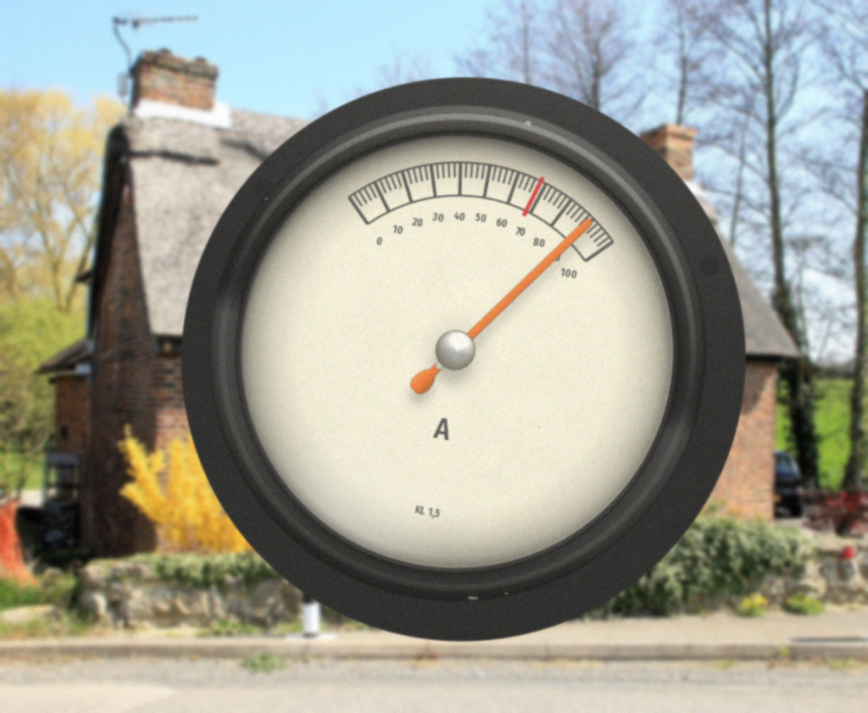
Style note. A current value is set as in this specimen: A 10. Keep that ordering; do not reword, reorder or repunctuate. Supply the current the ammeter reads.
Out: A 90
